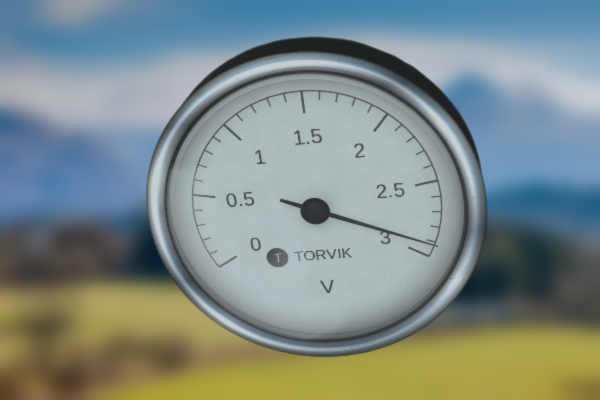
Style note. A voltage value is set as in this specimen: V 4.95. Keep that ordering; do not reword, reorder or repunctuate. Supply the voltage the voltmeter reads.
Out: V 2.9
